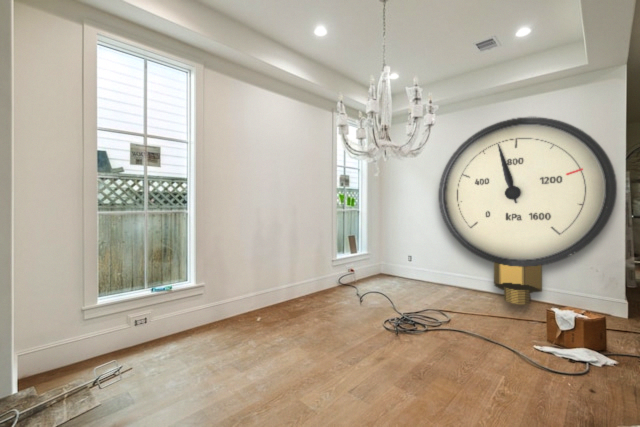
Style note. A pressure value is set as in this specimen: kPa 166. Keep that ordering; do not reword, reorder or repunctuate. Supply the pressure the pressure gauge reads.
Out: kPa 700
